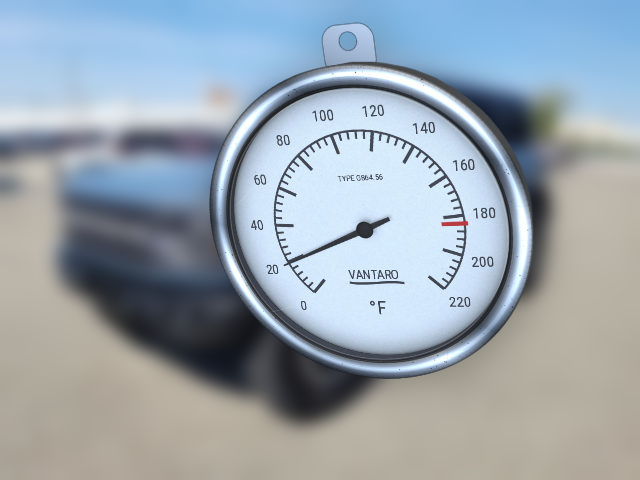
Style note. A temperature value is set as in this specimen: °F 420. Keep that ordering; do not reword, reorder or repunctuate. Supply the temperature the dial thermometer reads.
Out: °F 20
